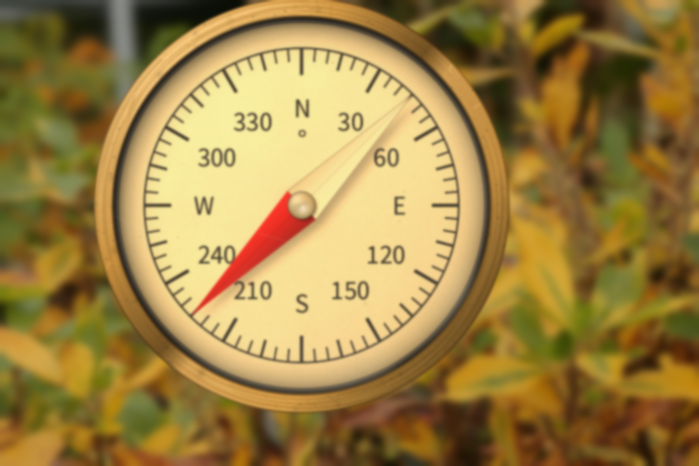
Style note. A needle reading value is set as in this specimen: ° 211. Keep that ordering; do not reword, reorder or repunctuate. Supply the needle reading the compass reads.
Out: ° 225
